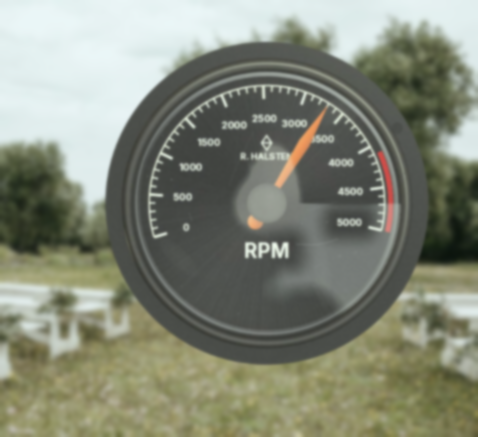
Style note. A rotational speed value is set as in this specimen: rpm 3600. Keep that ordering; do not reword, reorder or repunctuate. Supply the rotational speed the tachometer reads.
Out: rpm 3300
